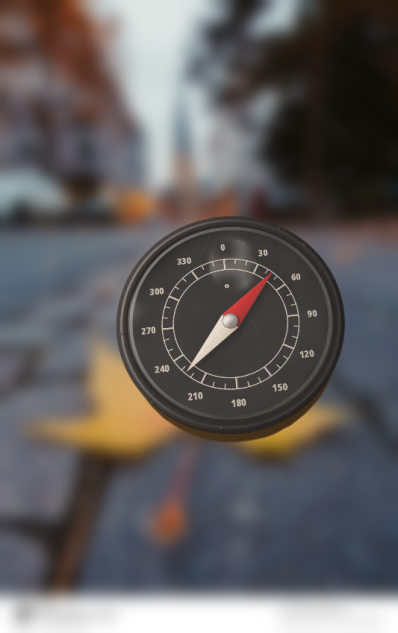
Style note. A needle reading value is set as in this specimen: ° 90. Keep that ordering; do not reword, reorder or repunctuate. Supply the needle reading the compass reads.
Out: ° 45
